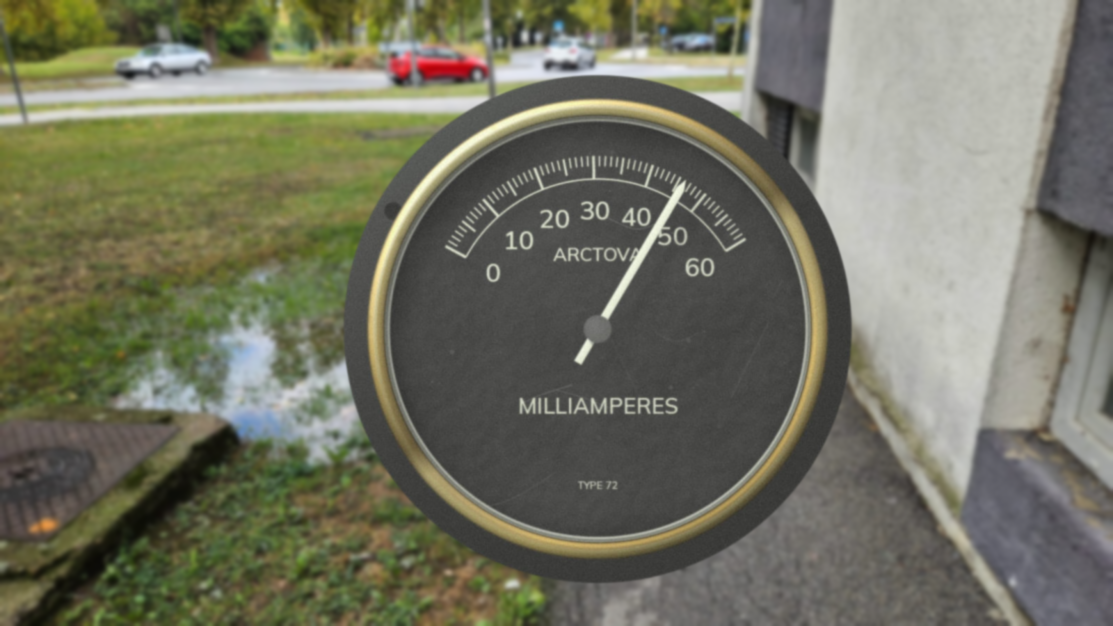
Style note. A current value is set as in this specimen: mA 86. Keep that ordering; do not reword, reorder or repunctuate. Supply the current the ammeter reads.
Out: mA 46
